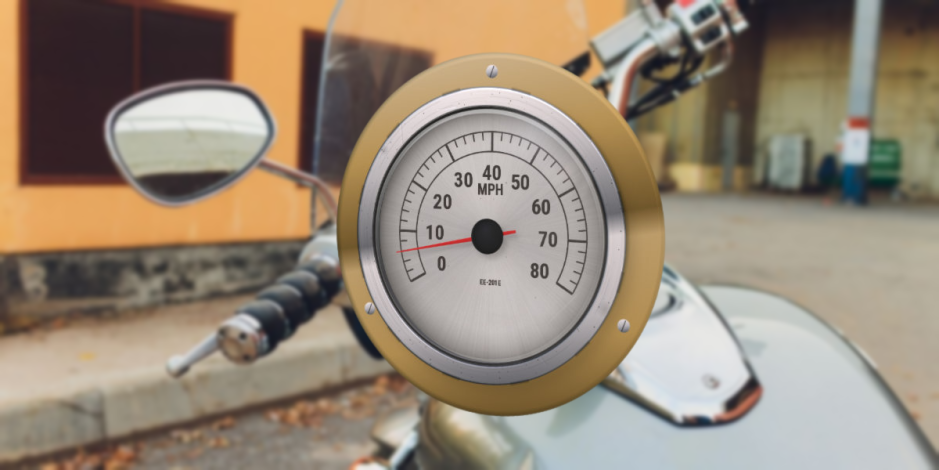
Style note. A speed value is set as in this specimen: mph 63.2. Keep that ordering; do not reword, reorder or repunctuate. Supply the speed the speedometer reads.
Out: mph 6
